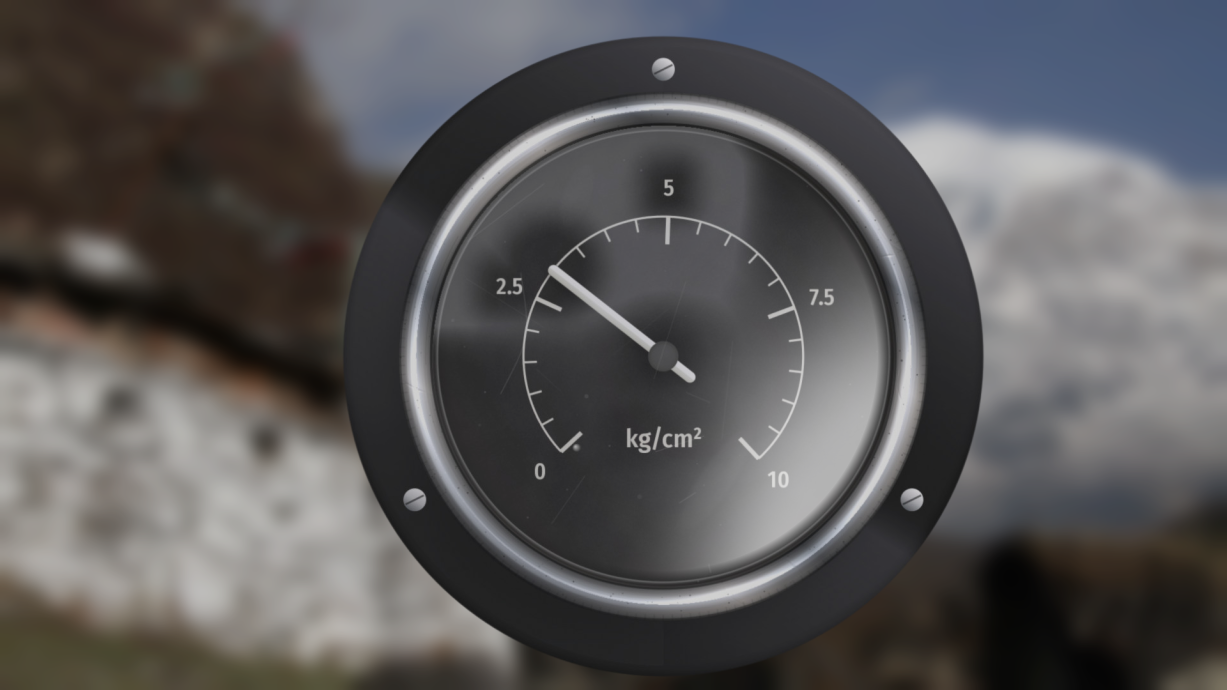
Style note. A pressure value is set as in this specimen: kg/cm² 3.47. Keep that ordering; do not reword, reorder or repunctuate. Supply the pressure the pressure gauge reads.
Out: kg/cm² 3
